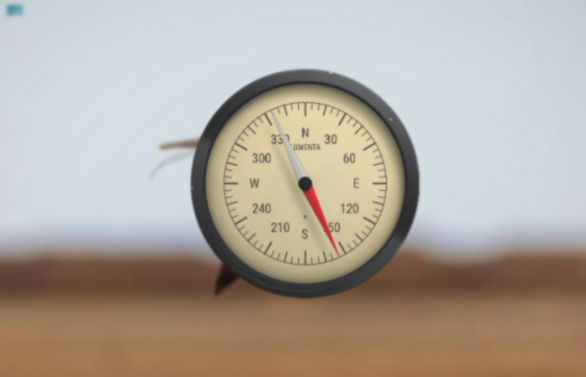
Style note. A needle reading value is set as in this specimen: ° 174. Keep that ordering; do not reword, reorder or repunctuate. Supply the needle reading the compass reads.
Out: ° 155
